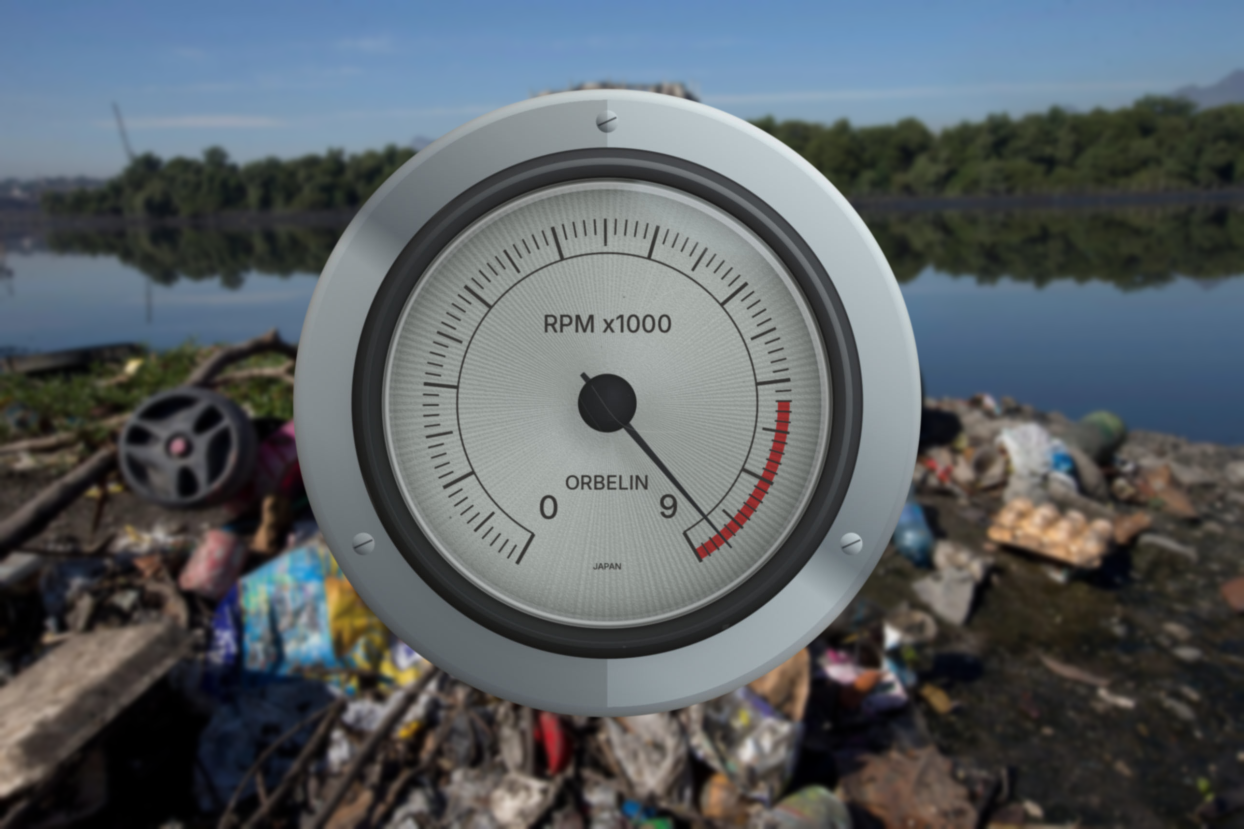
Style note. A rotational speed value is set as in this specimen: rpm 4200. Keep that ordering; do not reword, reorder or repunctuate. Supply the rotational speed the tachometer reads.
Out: rpm 8700
